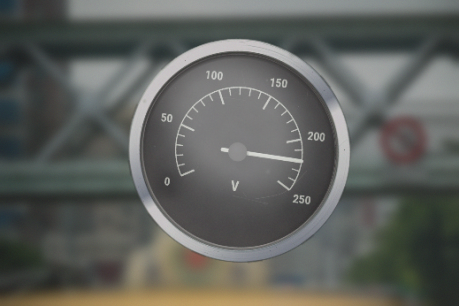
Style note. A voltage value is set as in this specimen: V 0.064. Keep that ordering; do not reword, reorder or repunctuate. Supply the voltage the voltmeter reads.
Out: V 220
